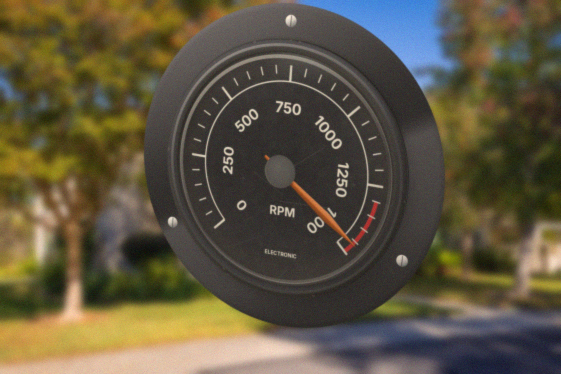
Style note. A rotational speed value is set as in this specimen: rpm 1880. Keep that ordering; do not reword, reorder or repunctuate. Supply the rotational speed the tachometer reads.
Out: rpm 1450
